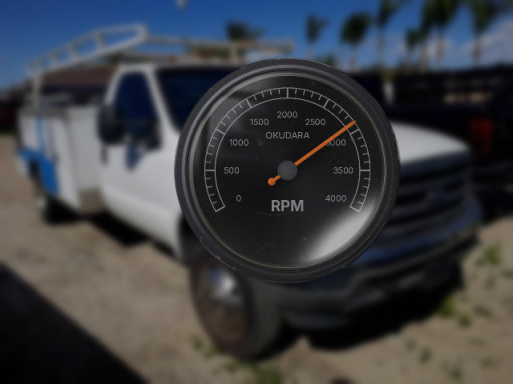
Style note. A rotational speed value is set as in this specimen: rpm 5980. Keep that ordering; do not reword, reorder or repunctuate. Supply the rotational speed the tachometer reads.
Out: rpm 2900
